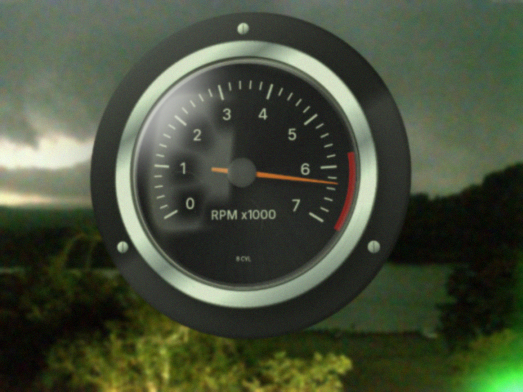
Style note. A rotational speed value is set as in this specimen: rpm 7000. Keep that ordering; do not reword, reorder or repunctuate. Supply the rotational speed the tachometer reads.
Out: rpm 6300
